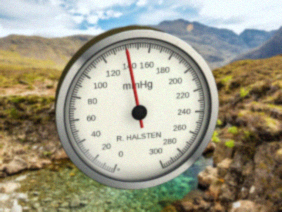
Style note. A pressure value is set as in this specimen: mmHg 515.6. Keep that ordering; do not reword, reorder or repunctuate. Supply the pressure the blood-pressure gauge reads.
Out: mmHg 140
